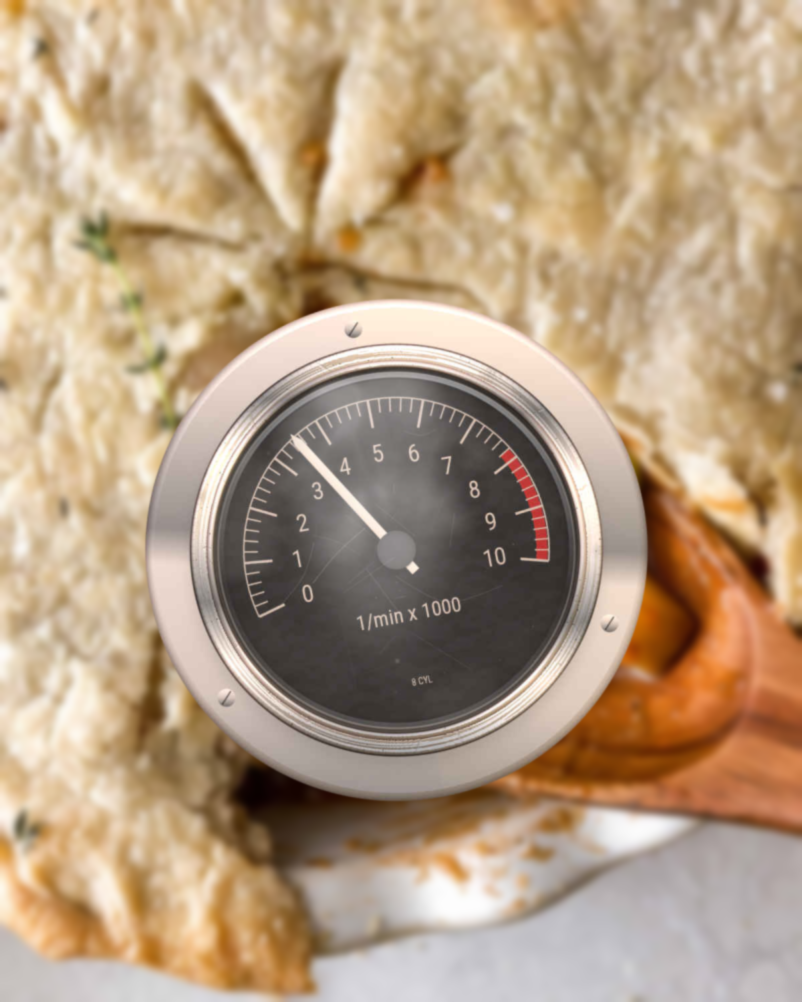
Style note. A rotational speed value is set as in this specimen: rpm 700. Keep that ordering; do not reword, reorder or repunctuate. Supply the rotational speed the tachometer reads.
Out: rpm 3500
